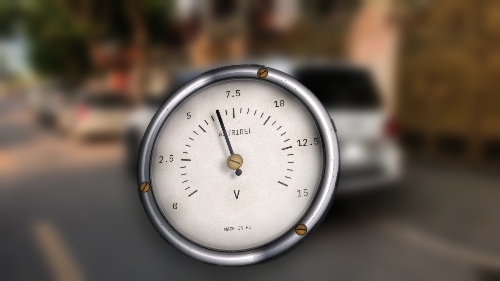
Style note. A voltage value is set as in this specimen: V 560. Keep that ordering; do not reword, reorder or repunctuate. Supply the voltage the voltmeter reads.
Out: V 6.5
